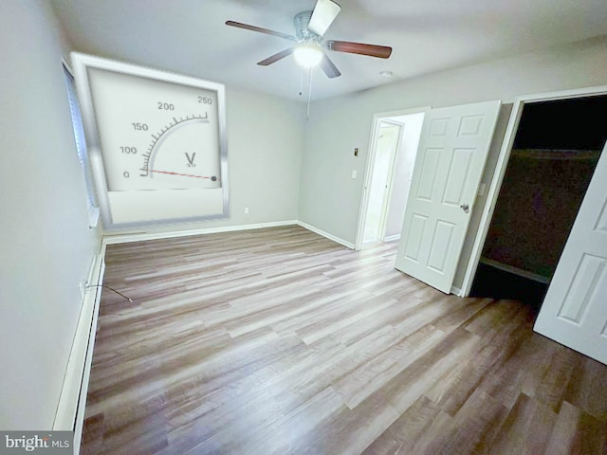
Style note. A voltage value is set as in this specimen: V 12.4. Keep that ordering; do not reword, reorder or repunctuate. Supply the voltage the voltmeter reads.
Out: V 50
